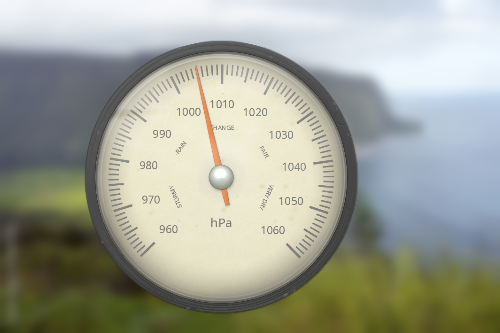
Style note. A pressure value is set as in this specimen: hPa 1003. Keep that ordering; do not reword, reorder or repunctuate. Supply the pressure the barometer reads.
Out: hPa 1005
